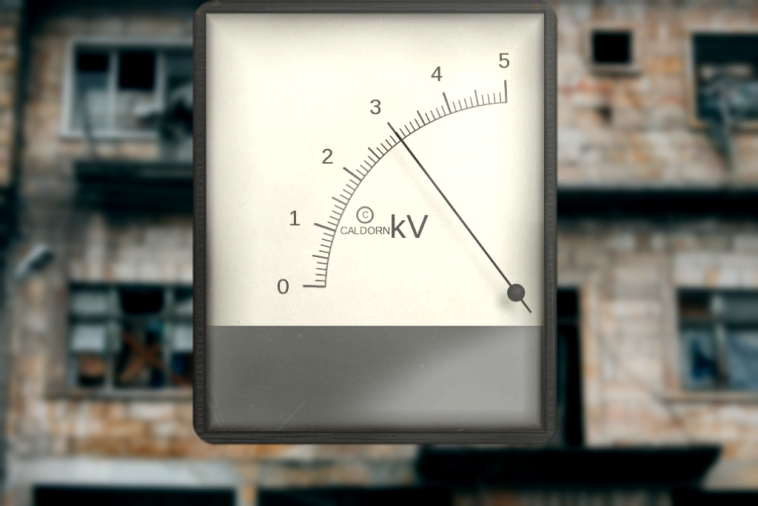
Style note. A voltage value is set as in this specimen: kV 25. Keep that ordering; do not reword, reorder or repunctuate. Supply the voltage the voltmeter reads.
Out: kV 3
